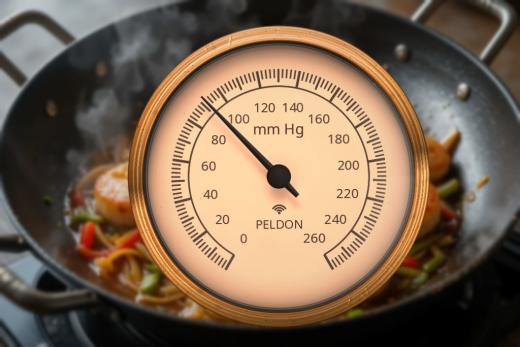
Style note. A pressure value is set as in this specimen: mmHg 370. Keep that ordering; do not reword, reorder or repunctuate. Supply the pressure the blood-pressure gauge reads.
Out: mmHg 92
